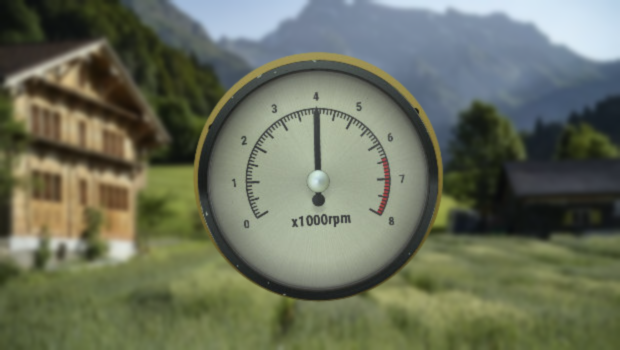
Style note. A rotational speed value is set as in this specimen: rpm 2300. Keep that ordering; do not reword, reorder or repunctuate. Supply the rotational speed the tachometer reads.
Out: rpm 4000
